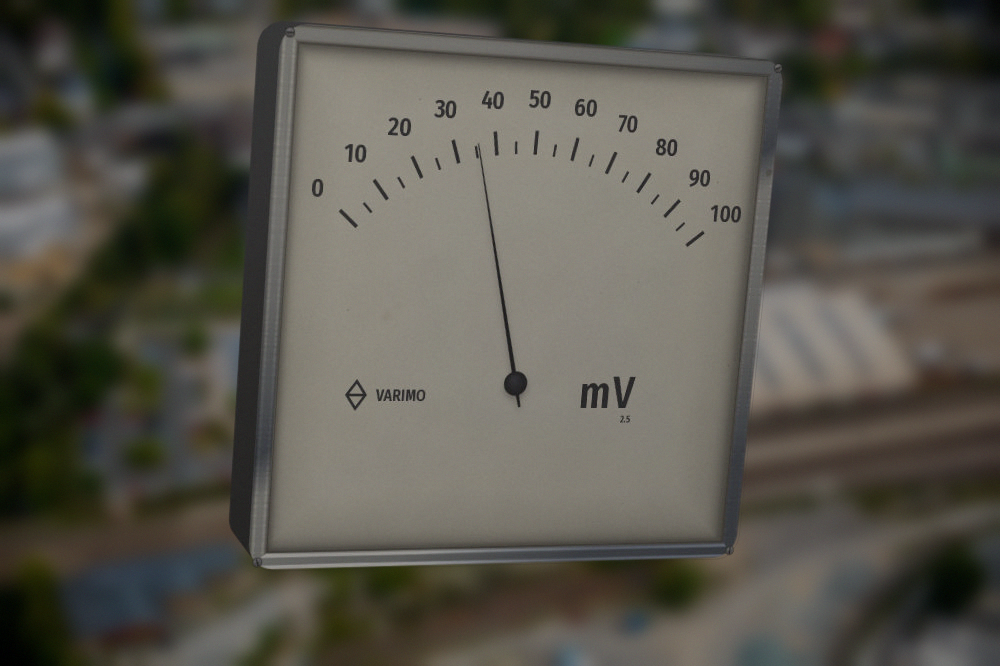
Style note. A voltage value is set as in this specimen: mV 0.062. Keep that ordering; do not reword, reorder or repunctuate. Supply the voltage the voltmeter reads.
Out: mV 35
